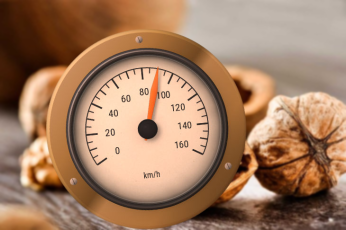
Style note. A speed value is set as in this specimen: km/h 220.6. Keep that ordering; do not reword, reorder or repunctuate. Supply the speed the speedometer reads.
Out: km/h 90
